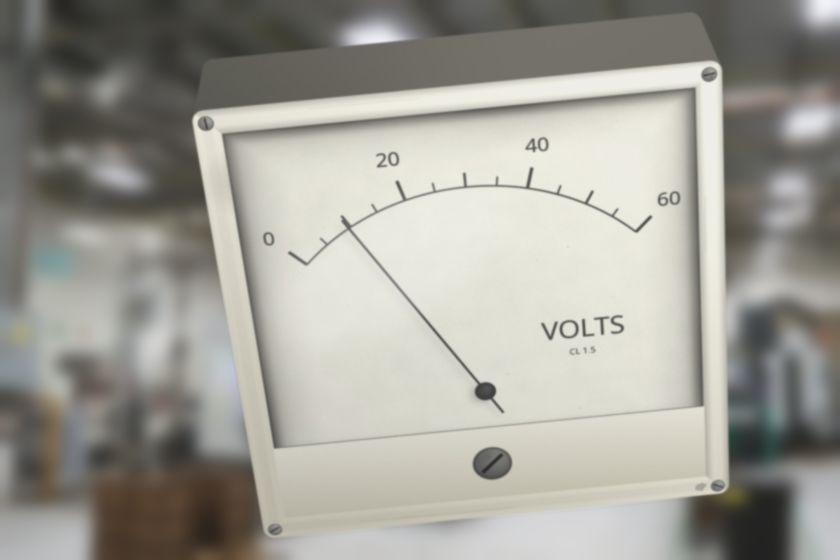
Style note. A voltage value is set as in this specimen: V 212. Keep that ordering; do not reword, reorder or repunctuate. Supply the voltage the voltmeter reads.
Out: V 10
